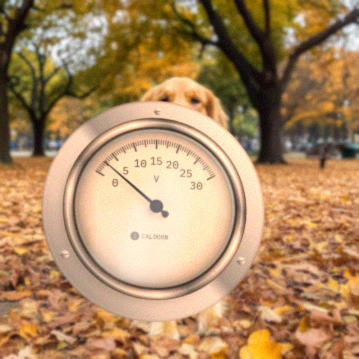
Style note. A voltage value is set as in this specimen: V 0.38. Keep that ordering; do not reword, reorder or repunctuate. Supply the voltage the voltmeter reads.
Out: V 2.5
